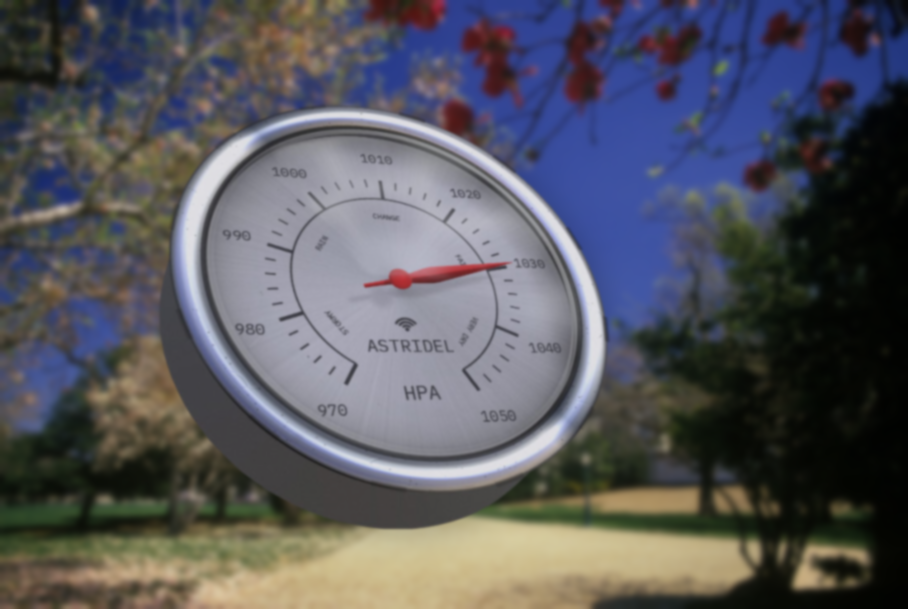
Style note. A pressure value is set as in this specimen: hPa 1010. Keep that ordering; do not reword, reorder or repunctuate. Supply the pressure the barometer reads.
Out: hPa 1030
